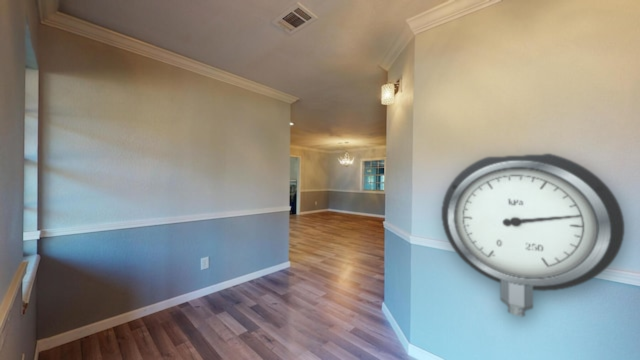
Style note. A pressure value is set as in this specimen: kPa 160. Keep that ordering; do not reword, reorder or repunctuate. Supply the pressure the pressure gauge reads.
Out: kPa 190
